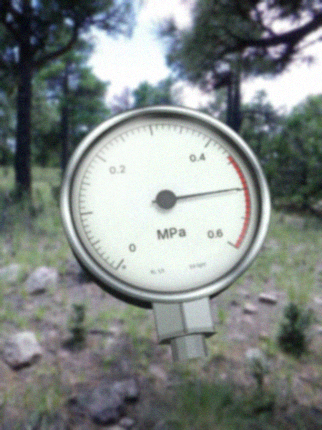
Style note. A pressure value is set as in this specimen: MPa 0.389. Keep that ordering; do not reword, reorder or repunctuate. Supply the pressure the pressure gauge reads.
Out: MPa 0.5
